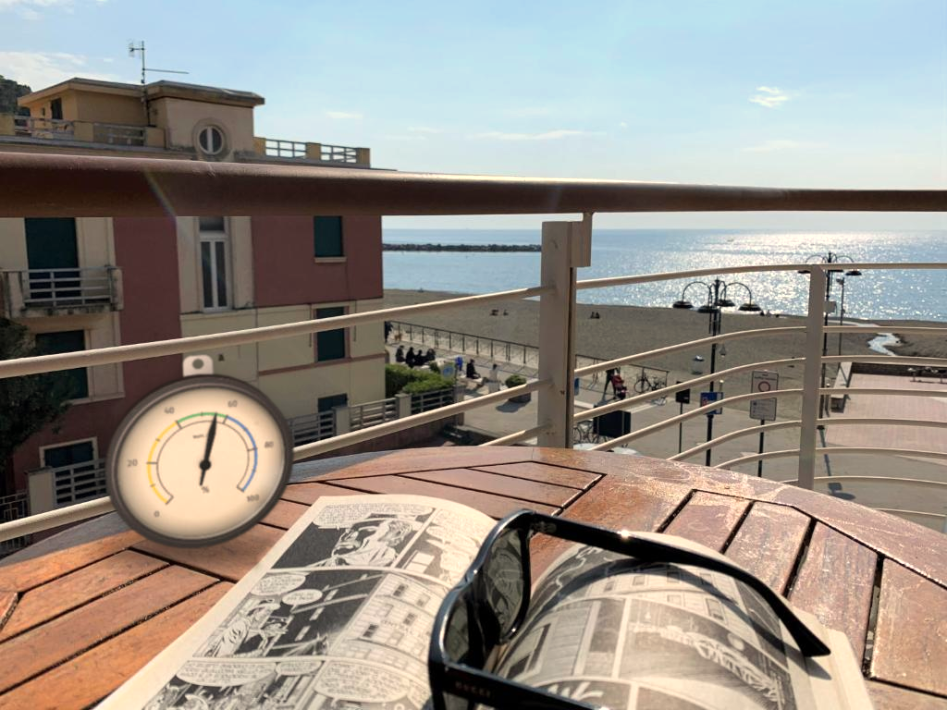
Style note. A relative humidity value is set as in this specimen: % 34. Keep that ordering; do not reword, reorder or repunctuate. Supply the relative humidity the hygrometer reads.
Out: % 55
